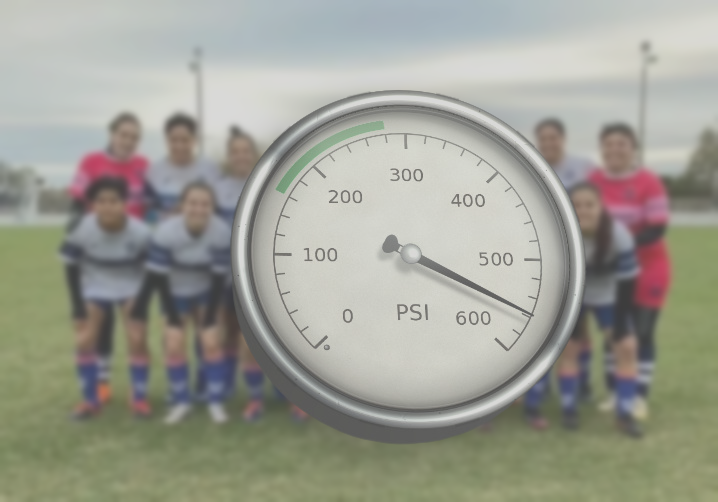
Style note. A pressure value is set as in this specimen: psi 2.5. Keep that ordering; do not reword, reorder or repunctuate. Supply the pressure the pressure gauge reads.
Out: psi 560
